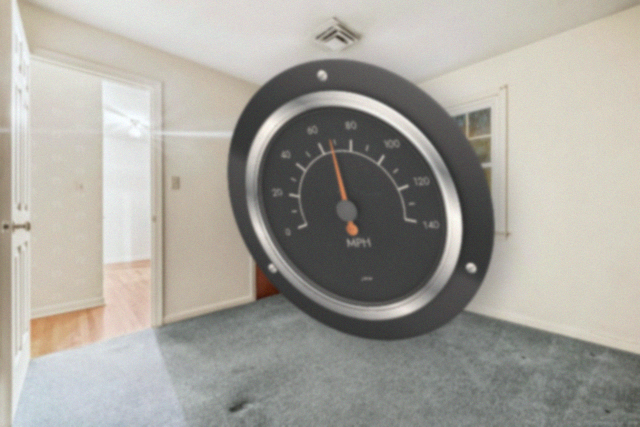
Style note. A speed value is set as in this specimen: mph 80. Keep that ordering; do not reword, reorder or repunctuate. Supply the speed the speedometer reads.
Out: mph 70
